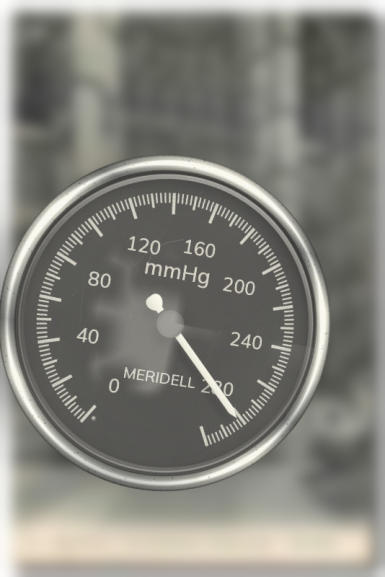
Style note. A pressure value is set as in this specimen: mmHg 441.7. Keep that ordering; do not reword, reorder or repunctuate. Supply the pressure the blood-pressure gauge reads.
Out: mmHg 282
